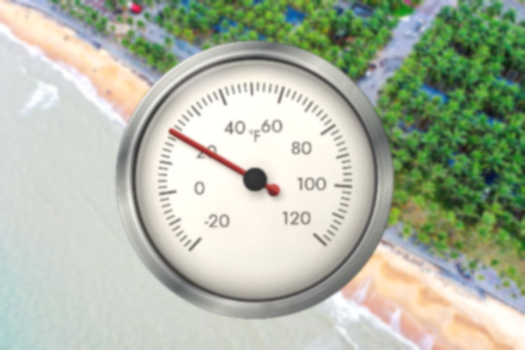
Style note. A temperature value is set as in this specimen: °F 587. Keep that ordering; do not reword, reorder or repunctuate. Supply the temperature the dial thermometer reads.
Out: °F 20
